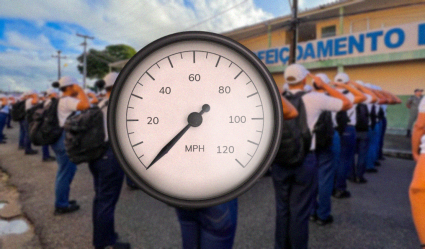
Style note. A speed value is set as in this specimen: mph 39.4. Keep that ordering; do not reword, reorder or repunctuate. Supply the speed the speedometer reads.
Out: mph 0
